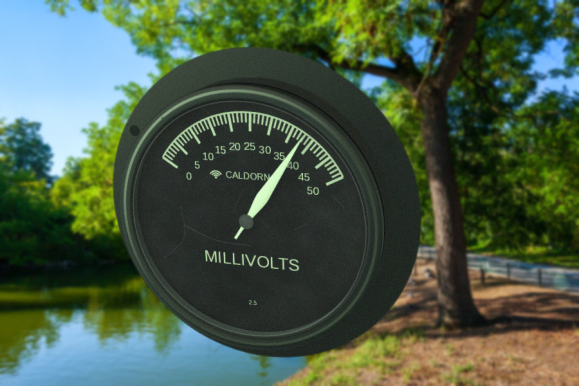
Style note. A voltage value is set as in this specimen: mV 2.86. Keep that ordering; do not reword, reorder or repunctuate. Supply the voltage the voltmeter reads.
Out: mV 38
